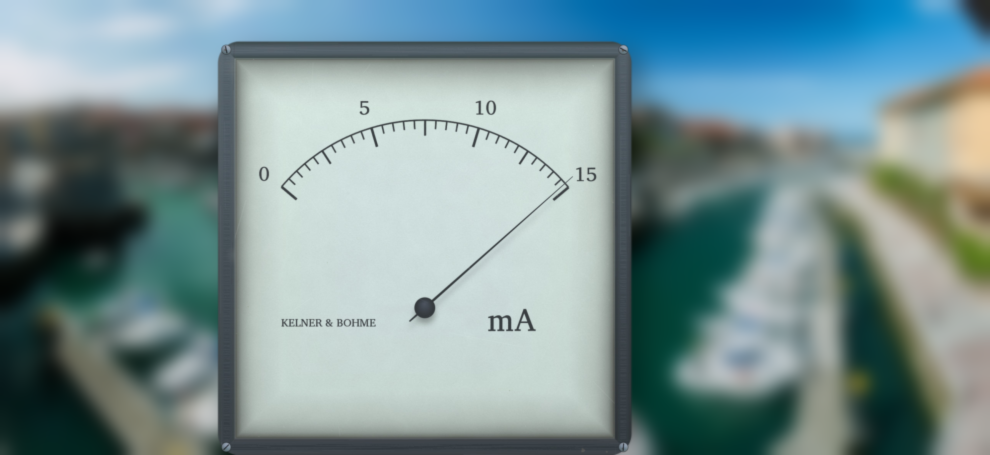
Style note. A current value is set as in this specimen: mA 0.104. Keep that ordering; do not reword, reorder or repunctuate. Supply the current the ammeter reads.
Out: mA 14.75
